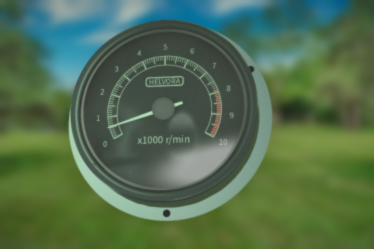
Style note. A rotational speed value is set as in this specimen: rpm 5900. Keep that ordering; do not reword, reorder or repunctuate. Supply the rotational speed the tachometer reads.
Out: rpm 500
